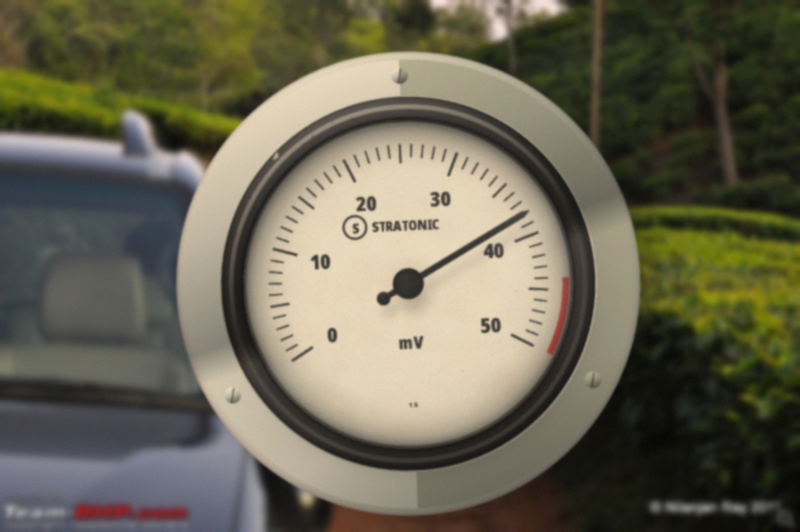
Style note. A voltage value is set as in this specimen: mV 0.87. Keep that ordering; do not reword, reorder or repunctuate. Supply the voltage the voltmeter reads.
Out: mV 38
